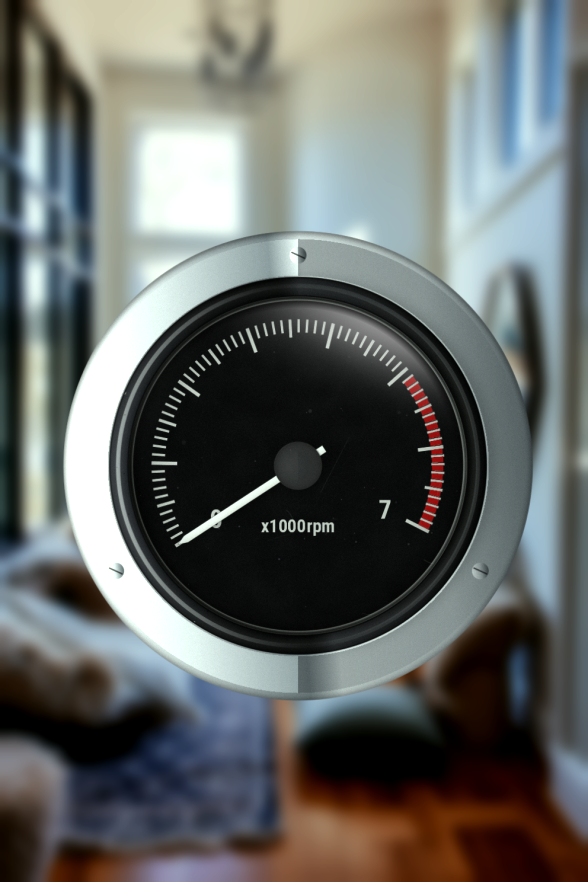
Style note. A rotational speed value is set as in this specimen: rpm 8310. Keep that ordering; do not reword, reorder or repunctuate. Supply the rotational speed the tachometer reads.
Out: rpm 0
